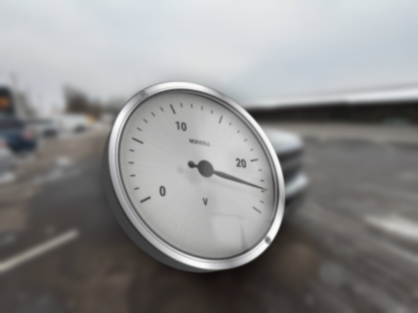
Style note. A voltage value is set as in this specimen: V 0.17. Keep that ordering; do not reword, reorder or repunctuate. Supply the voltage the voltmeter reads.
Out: V 23
